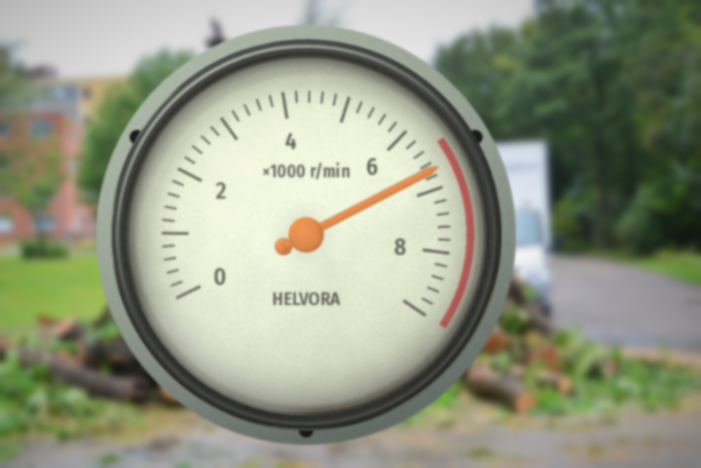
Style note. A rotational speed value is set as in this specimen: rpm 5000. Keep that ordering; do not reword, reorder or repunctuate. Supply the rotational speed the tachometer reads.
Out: rpm 6700
